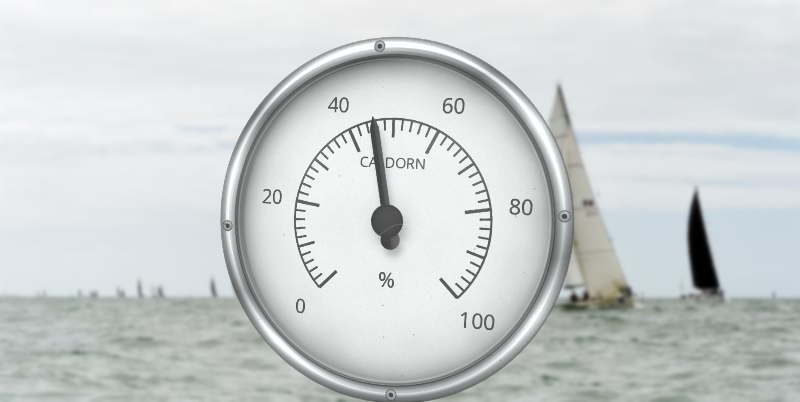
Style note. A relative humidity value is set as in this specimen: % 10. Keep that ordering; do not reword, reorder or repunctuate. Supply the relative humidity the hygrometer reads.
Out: % 46
